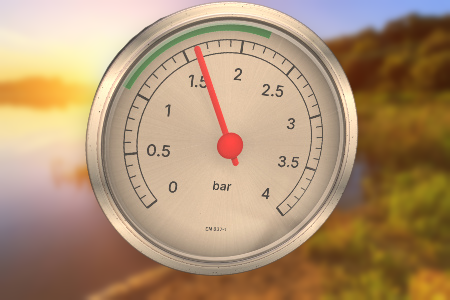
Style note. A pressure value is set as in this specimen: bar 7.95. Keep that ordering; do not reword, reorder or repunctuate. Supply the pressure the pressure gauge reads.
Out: bar 1.6
